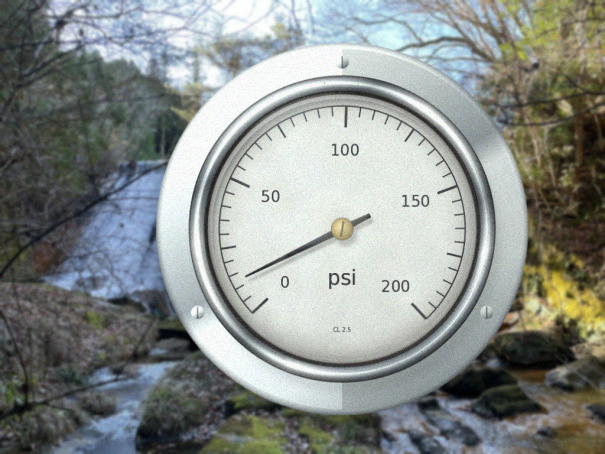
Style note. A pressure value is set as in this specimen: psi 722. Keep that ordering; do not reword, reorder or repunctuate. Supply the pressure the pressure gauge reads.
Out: psi 12.5
